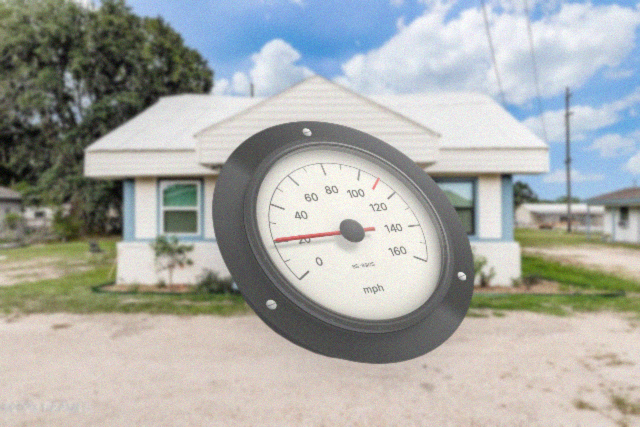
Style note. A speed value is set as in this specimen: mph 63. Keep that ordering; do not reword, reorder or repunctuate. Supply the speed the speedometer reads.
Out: mph 20
